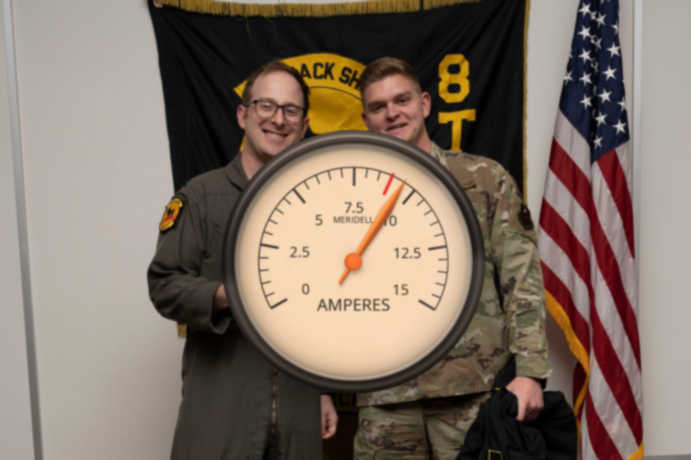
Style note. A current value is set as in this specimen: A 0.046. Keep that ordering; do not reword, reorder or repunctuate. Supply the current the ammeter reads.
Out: A 9.5
